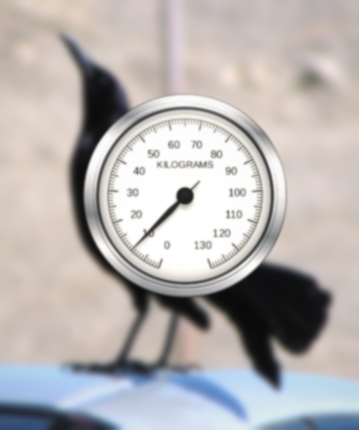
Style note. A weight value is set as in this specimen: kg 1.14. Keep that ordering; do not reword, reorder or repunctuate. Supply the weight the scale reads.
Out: kg 10
